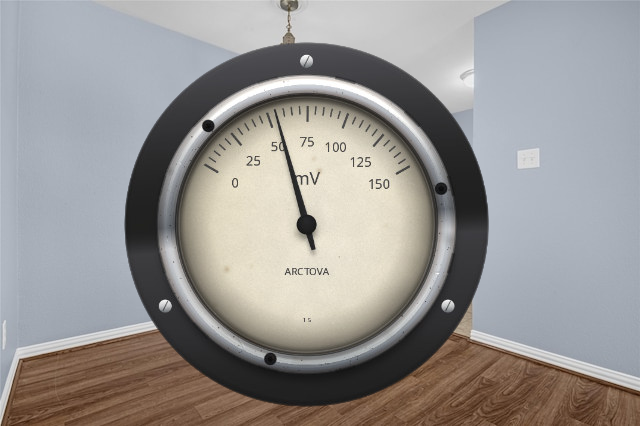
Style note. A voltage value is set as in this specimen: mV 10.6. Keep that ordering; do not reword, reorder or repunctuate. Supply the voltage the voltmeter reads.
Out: mV 55
